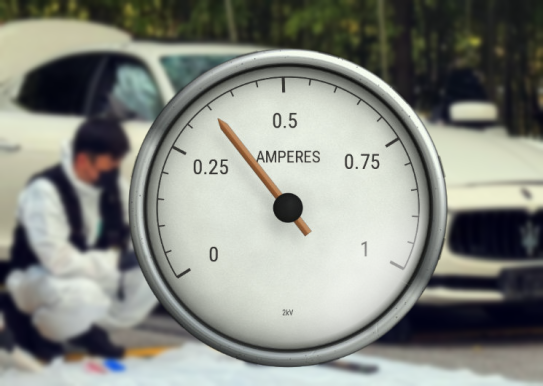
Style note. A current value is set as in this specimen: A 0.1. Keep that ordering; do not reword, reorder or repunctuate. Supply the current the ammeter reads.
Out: A 0.35
